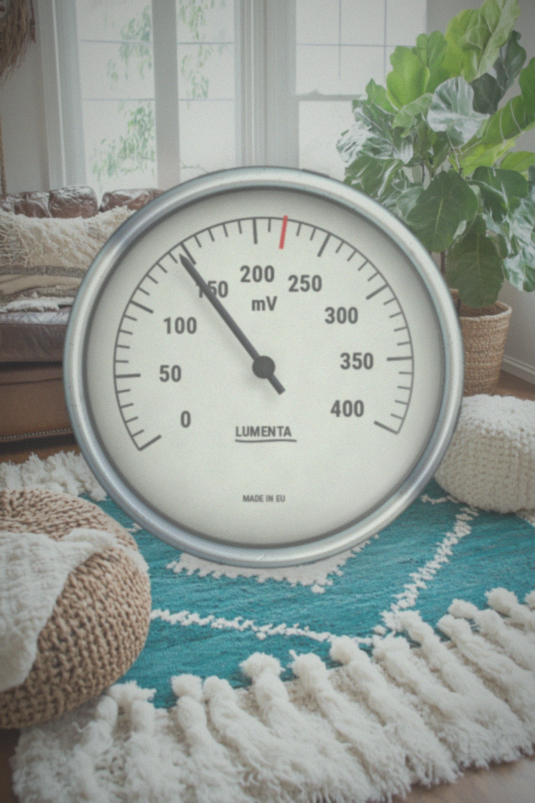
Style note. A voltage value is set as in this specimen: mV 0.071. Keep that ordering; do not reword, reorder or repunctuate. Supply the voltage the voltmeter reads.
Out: mV 145
